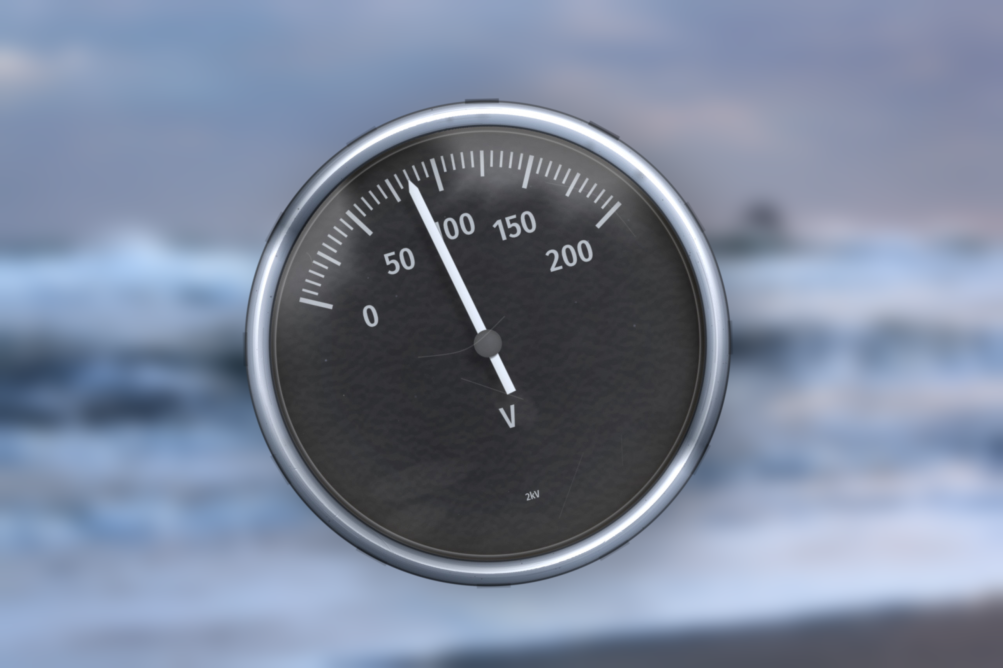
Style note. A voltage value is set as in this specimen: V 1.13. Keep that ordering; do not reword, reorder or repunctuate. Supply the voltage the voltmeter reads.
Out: V 85
